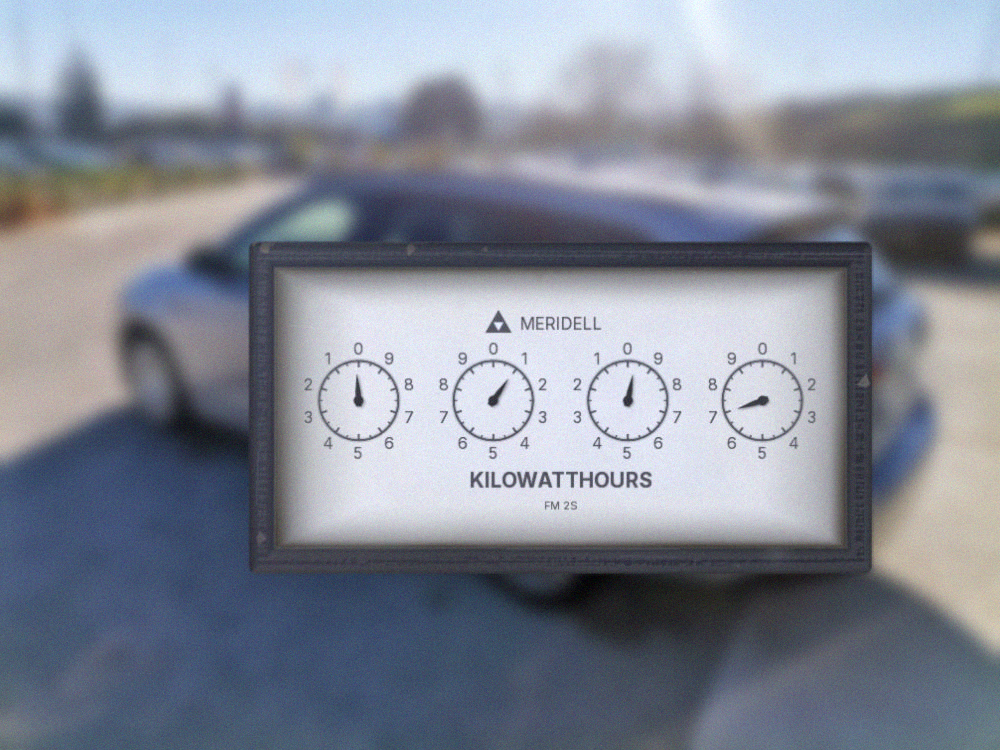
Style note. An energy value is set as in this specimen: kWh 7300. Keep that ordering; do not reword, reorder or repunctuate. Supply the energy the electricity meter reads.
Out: kWh 97
